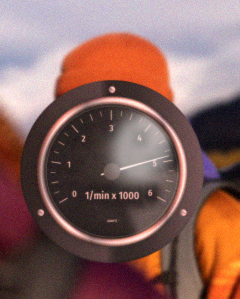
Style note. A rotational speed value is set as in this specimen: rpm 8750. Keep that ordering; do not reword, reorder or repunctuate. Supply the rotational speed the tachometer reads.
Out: rpm 4875
